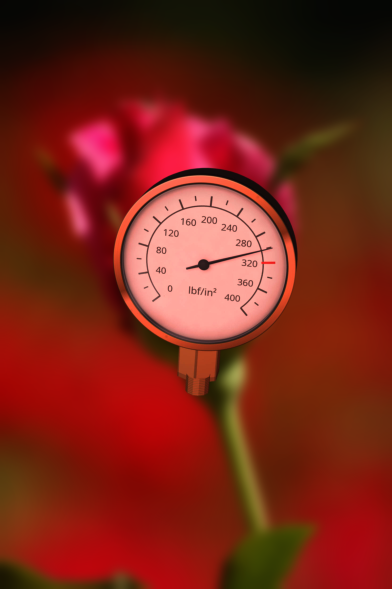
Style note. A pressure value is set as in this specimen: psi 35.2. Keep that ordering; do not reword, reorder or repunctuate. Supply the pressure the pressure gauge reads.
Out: psi 300
